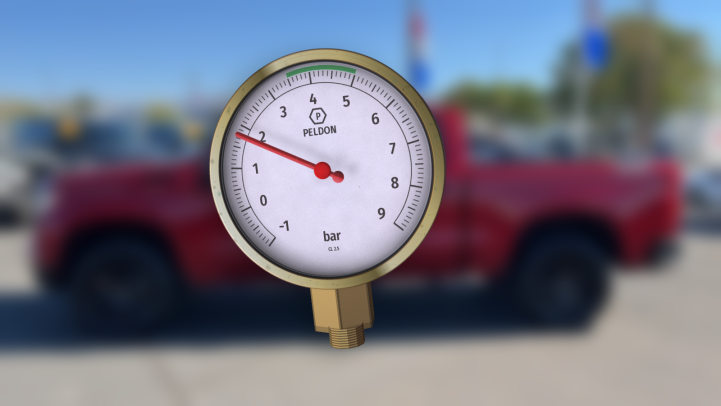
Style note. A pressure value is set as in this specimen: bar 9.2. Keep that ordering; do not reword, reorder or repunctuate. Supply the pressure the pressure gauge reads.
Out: bar 1.8
